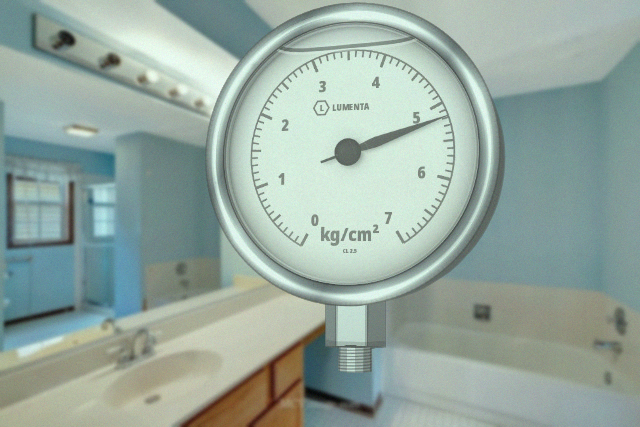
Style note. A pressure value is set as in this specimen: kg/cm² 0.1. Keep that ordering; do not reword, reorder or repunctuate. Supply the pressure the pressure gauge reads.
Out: kg/cm² 5.2
